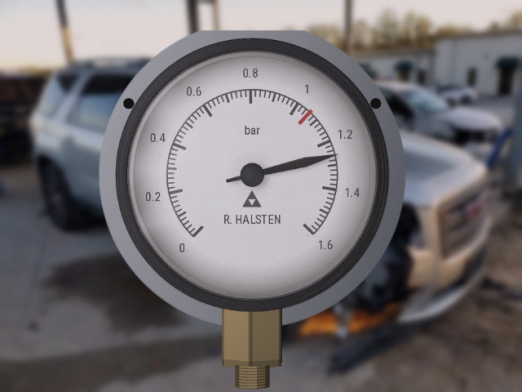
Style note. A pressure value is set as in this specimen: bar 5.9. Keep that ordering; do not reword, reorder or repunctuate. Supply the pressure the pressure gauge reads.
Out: bar 1.26
